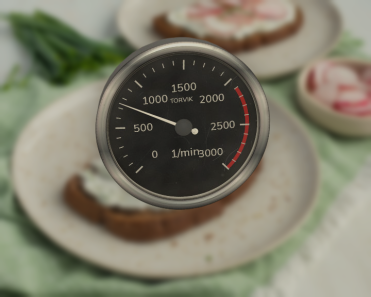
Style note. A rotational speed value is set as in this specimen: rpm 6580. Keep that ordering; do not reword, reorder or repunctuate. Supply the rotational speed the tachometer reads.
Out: rpm 750
